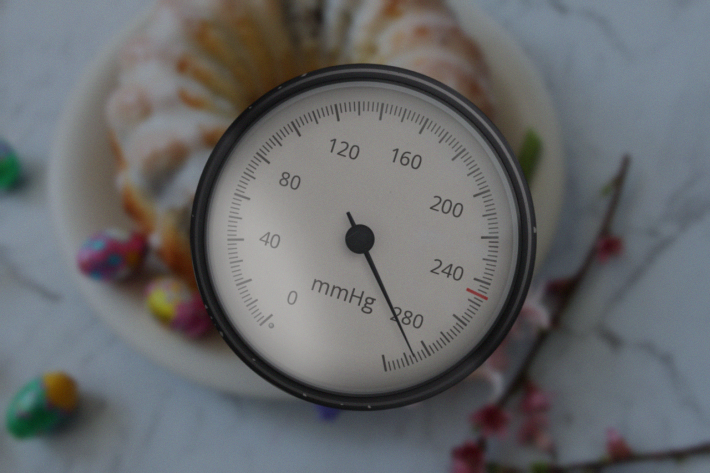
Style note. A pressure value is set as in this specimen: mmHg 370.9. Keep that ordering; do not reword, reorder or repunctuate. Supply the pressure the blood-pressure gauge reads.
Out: mmHg 286
